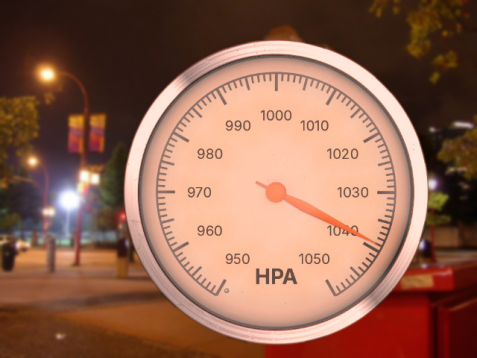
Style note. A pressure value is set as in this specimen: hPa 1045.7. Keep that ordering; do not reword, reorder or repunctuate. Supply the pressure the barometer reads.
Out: hPa 1039
